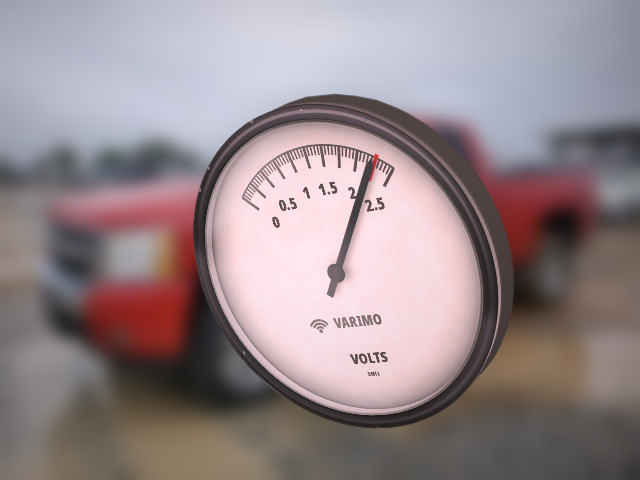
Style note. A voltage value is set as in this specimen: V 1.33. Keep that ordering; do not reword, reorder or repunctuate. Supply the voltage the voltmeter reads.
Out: V 2.25
